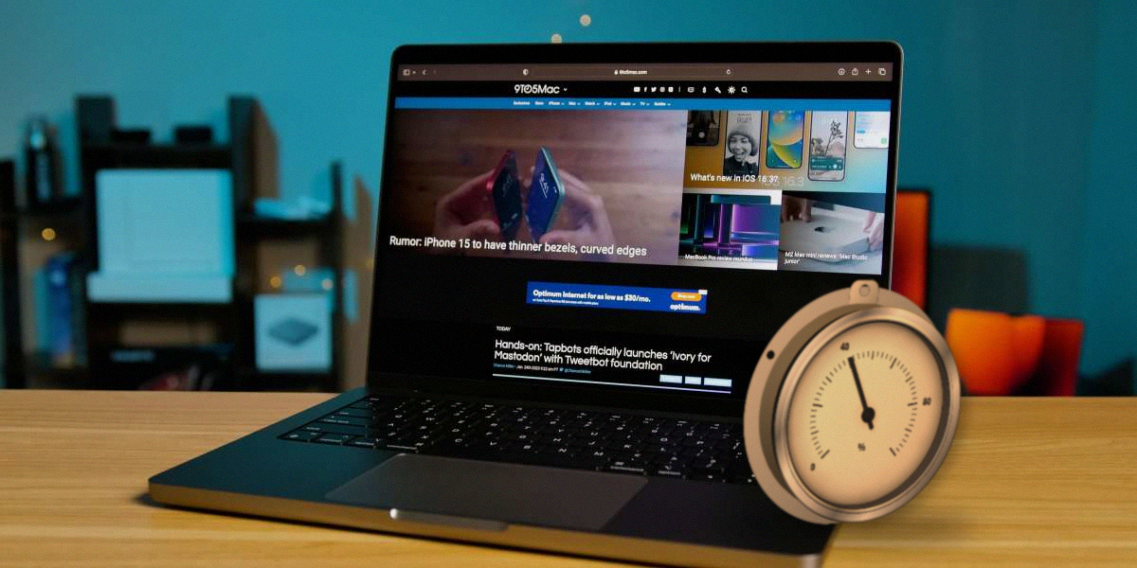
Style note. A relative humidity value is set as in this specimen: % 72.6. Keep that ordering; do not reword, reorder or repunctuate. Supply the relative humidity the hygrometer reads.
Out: % 40
